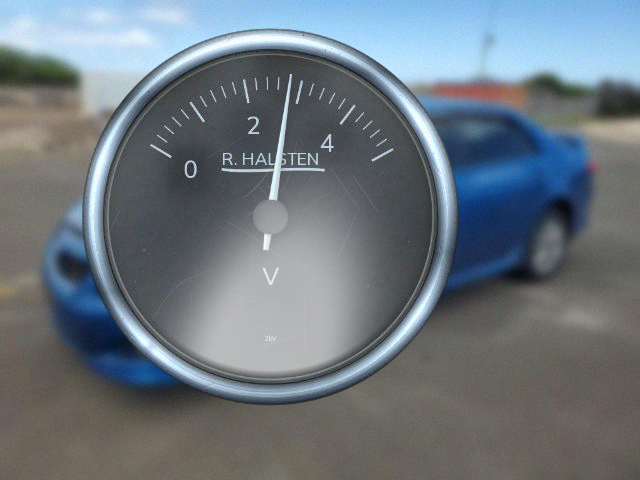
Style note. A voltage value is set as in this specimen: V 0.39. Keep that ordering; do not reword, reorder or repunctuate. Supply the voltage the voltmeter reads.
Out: V 2.8
